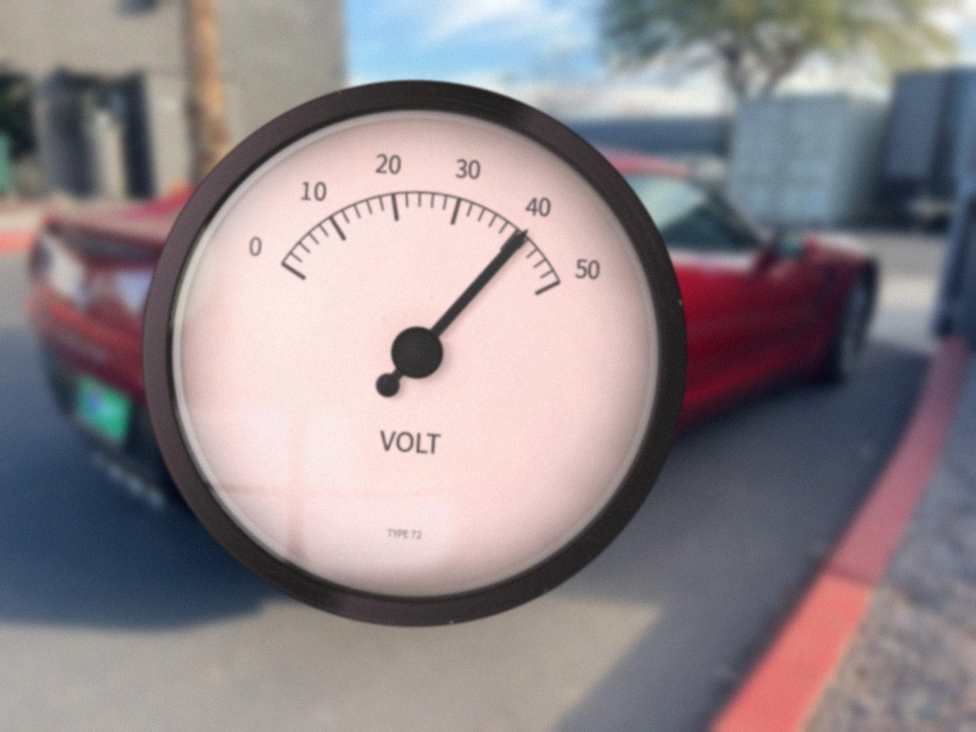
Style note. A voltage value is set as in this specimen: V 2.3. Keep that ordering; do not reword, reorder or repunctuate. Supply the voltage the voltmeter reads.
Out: V 41
